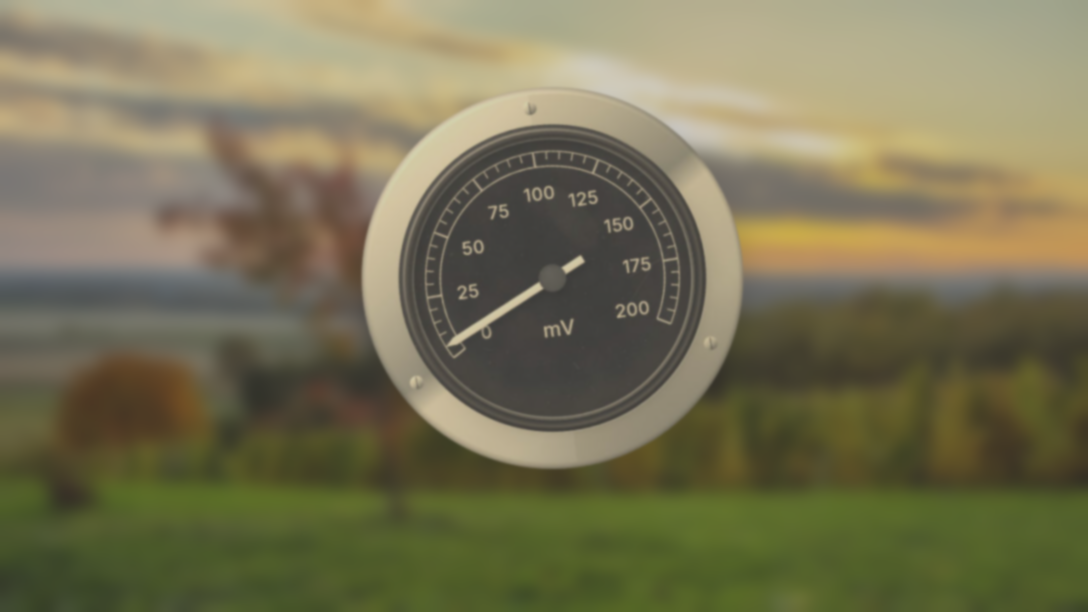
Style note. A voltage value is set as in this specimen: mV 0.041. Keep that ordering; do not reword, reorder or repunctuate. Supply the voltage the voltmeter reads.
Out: mV 5
